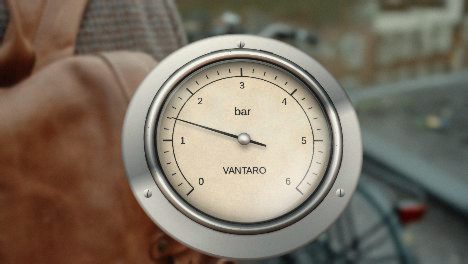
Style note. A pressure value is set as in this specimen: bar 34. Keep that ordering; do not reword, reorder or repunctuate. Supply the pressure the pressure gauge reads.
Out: bar 1.4
